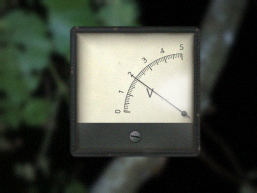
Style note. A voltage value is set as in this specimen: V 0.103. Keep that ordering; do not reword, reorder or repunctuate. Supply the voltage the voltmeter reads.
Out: V 2
